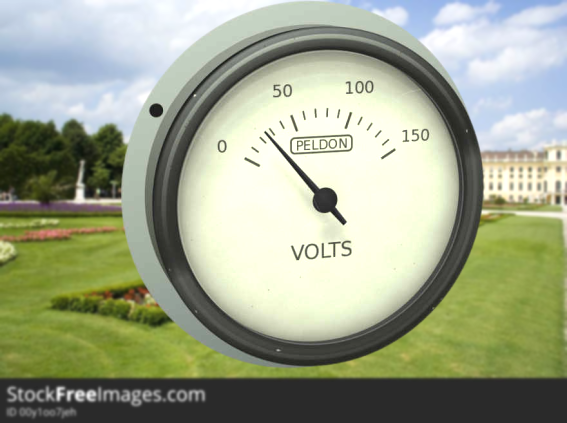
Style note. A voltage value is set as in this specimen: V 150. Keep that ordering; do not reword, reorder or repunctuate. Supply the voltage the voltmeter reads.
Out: V 25
